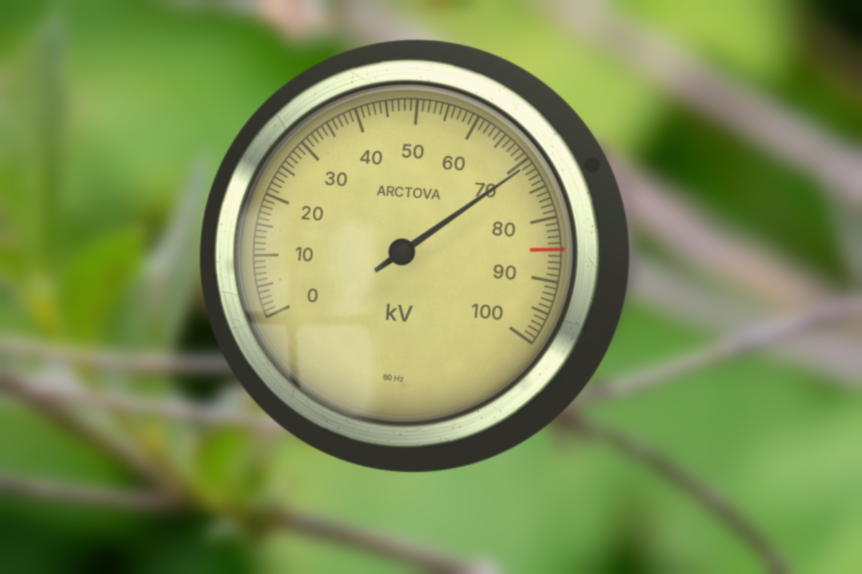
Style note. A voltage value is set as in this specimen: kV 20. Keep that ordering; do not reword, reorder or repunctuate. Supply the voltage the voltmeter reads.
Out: kV 71
